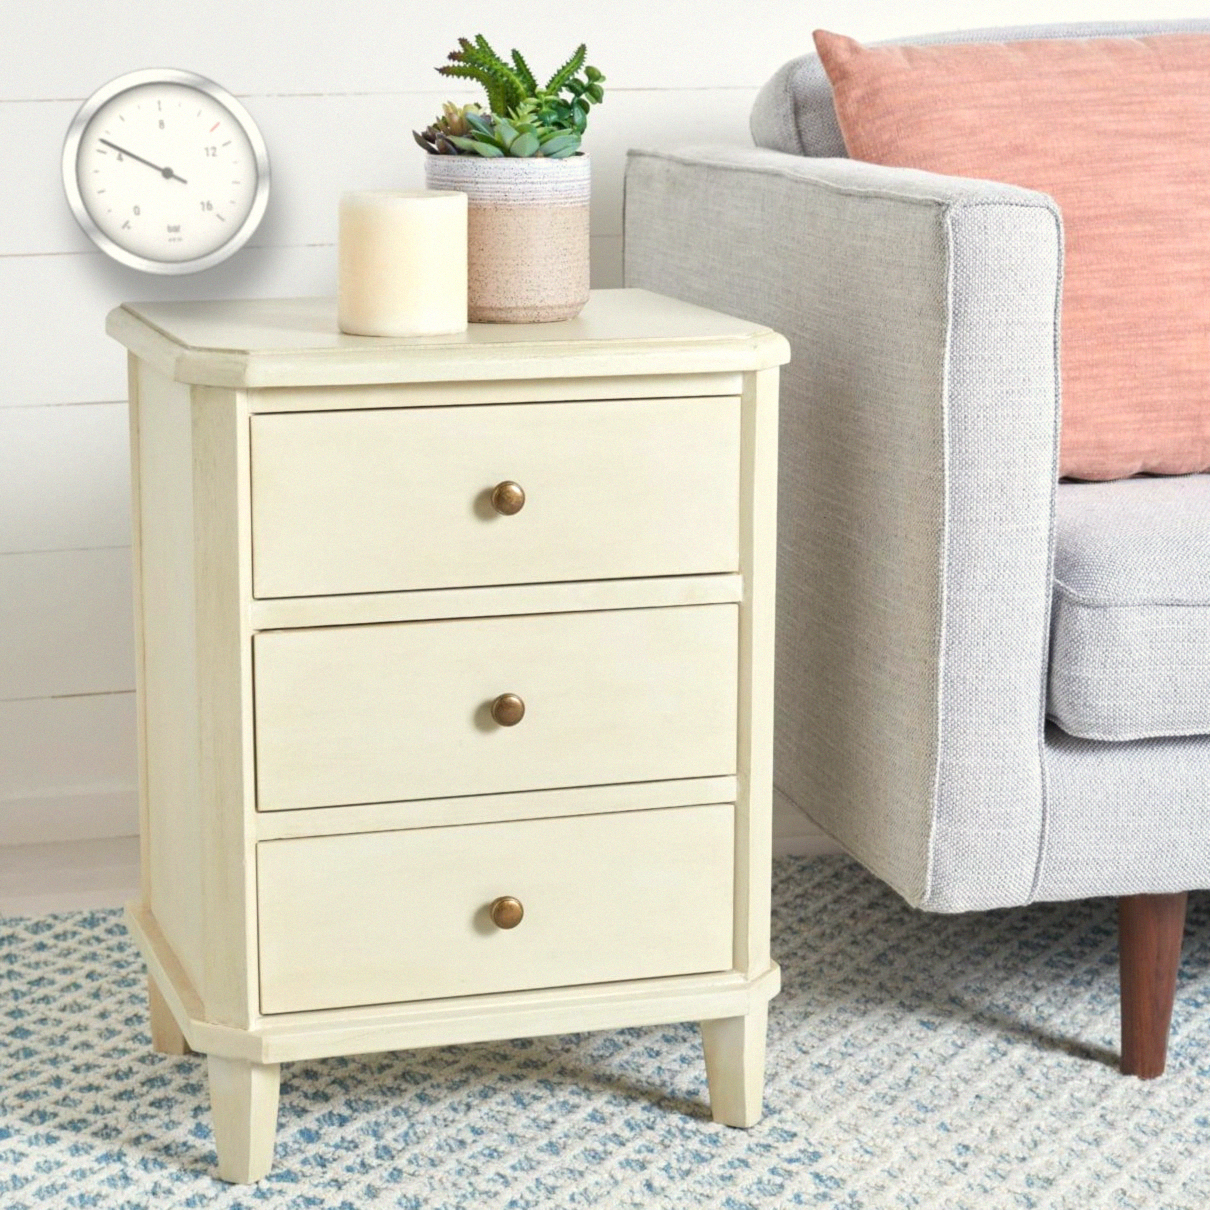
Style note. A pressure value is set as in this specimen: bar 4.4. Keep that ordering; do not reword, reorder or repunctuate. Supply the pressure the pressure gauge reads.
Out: bar 4.5
